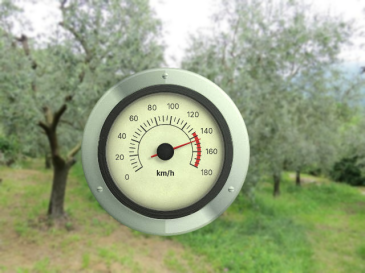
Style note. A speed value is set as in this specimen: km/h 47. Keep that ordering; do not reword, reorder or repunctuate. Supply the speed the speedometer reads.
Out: km/h 145
